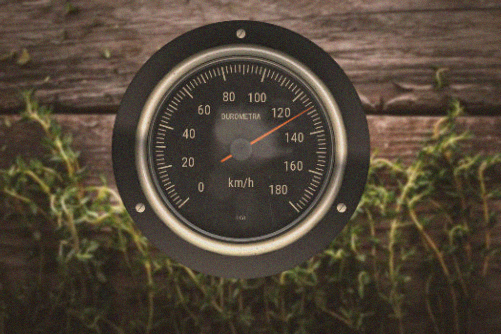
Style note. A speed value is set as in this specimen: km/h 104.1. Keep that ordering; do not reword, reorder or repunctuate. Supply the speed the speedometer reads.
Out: km/h 128
